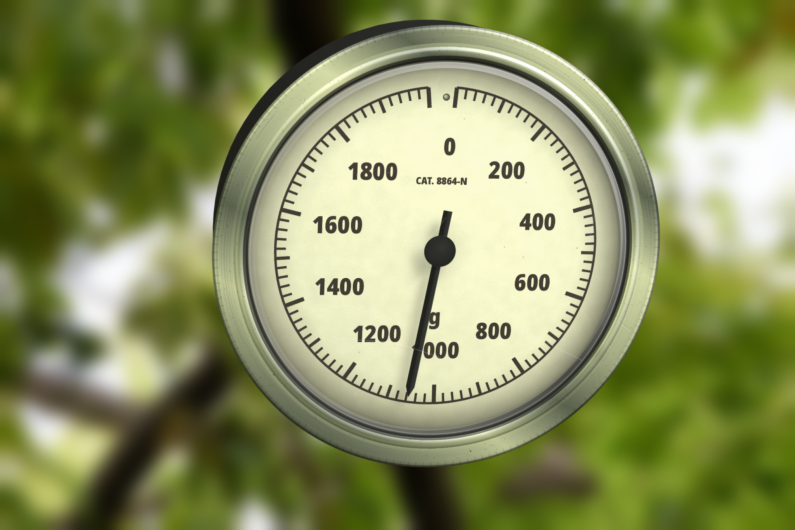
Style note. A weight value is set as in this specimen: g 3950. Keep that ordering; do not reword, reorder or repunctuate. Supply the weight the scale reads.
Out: g 1060
